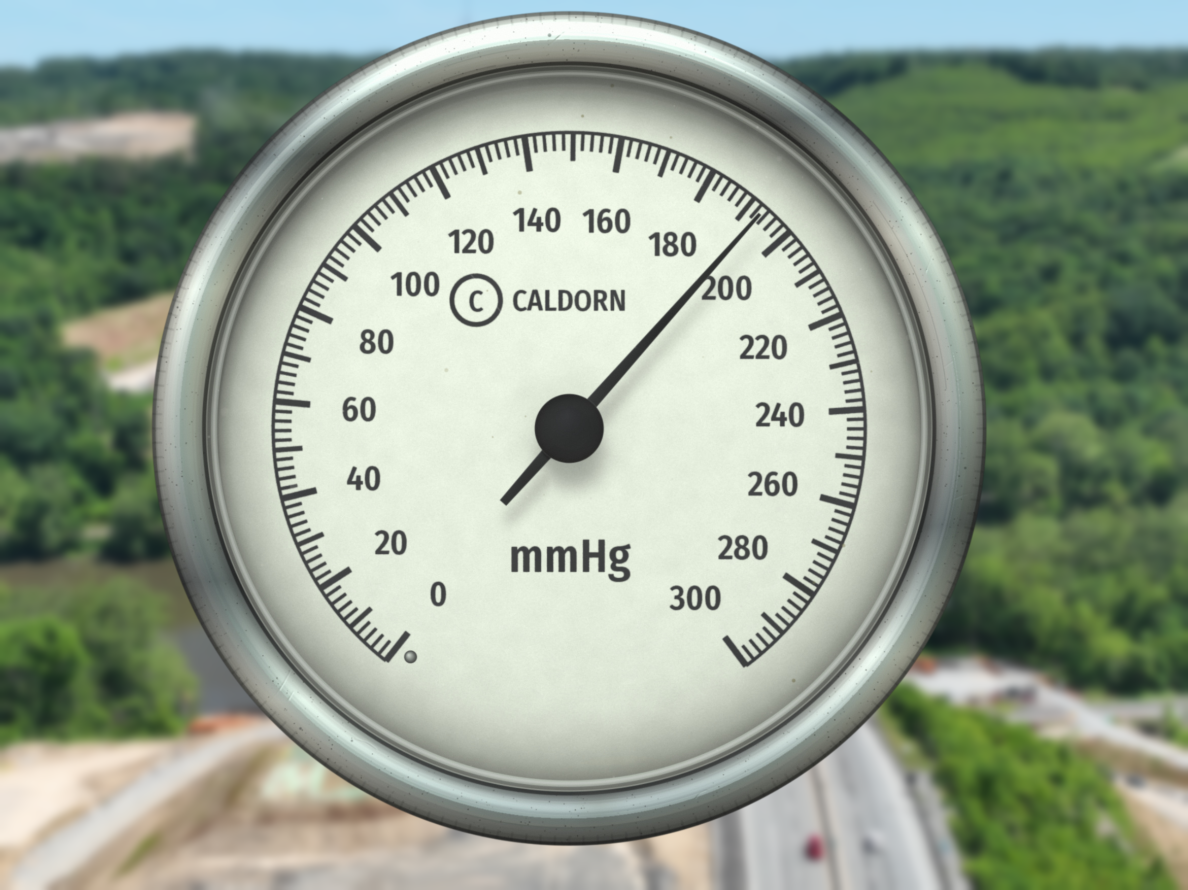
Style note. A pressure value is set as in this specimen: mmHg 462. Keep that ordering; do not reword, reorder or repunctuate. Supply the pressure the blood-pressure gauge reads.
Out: mmHg 193
